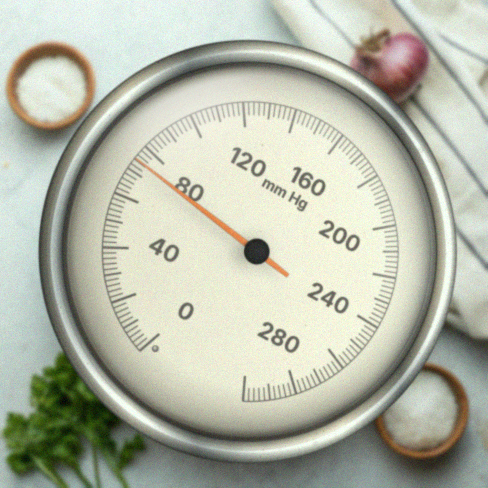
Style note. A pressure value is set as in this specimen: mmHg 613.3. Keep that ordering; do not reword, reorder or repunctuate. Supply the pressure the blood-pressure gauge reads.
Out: mmHg 74
